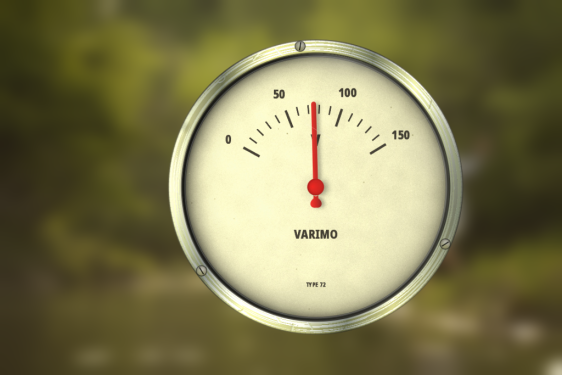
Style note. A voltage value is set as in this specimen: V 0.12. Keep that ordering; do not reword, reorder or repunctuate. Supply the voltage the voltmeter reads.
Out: V 75
